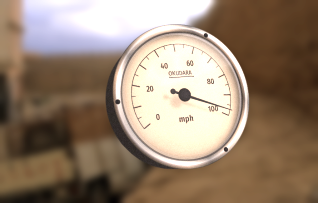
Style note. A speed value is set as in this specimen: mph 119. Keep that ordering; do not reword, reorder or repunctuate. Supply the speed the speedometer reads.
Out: mph 97.5
